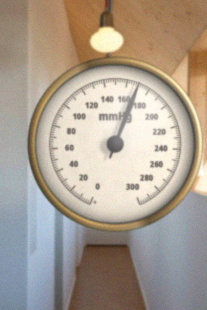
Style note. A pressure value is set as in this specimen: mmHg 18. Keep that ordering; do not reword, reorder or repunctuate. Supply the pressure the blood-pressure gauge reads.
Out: mmHg 170
